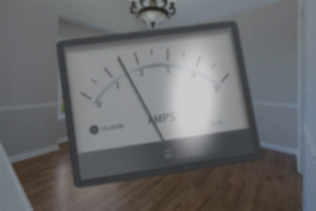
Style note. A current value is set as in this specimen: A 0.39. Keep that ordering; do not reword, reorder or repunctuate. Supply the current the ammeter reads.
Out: A 1.5
